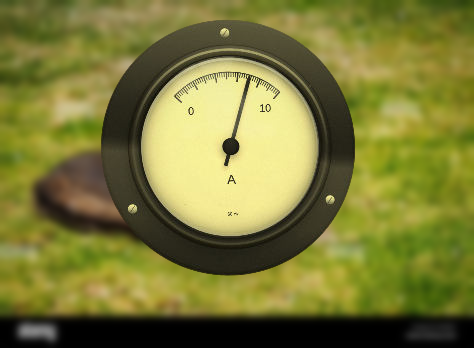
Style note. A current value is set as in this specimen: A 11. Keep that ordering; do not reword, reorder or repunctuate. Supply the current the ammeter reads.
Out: A 7
